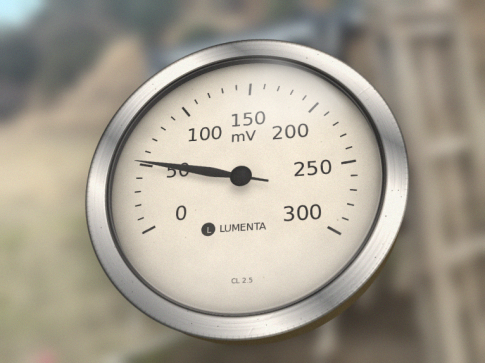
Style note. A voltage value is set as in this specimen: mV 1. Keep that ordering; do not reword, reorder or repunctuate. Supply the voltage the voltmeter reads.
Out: mV 50
